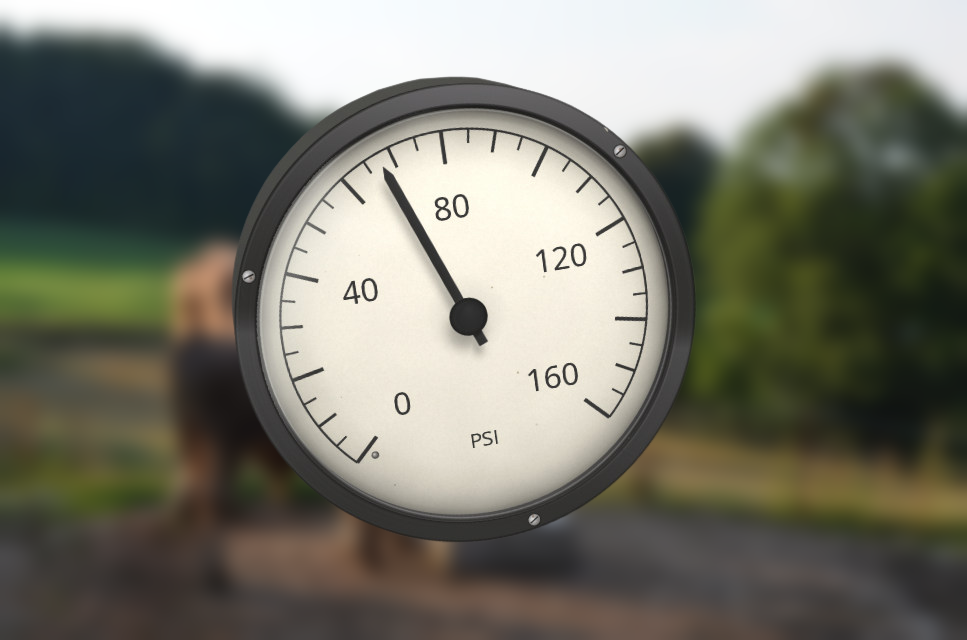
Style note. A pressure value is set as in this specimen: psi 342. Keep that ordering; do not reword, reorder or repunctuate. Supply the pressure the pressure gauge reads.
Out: psi 67.5
